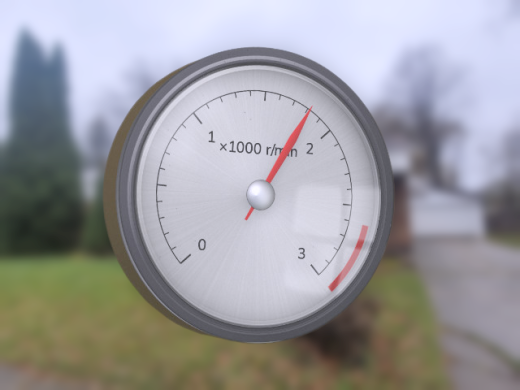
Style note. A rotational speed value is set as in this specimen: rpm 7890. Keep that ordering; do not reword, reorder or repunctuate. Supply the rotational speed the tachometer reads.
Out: rpm 1800
